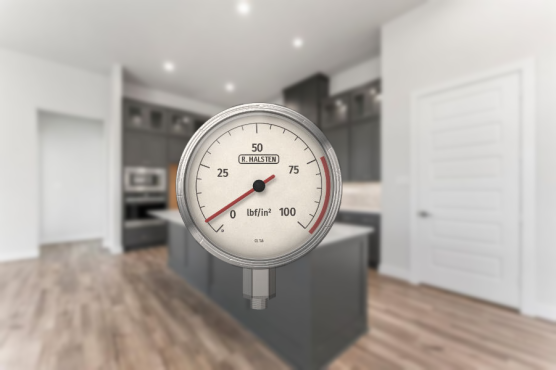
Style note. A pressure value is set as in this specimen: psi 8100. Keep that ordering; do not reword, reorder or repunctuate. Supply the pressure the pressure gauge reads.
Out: psi 5
